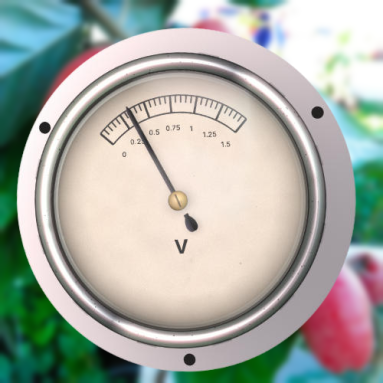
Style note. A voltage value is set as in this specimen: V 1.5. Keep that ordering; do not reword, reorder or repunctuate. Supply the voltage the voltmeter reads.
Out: V 0.35
